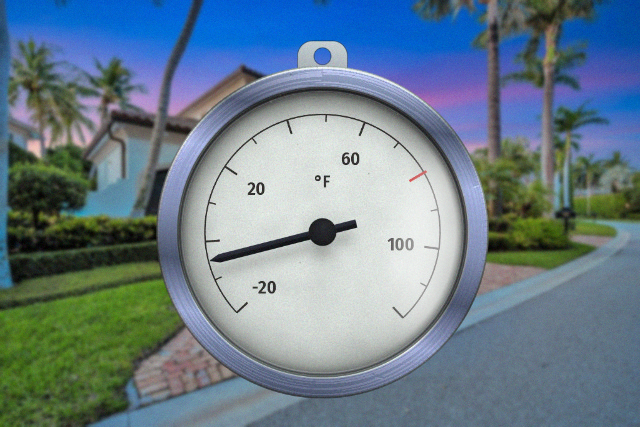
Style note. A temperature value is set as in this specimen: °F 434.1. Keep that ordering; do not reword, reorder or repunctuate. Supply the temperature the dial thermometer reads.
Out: °F -5
